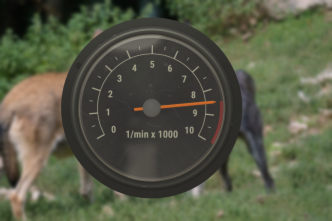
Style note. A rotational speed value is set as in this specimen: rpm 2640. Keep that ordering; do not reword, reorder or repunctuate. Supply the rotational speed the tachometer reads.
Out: rpm 8500
